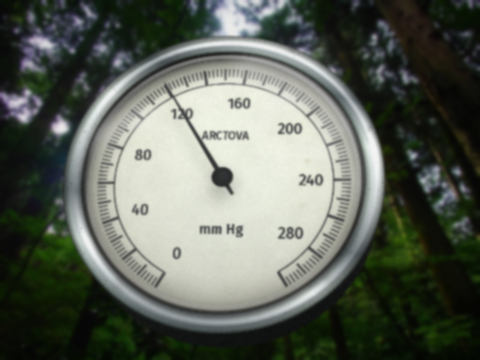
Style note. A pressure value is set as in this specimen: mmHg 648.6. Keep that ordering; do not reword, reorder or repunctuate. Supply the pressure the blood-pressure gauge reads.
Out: mmHg 120
